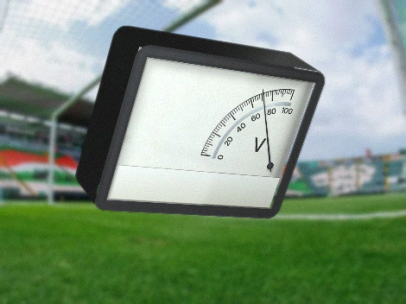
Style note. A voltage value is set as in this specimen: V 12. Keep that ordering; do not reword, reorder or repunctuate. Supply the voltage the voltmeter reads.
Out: V 70
